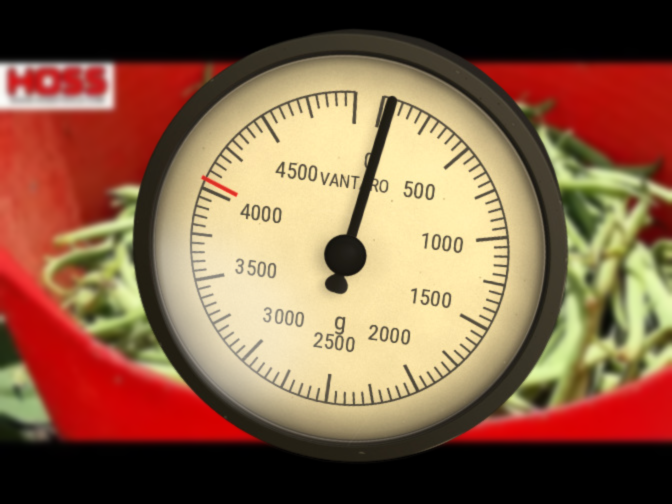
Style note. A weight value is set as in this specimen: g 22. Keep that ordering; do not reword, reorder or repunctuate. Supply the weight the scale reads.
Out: g 50
